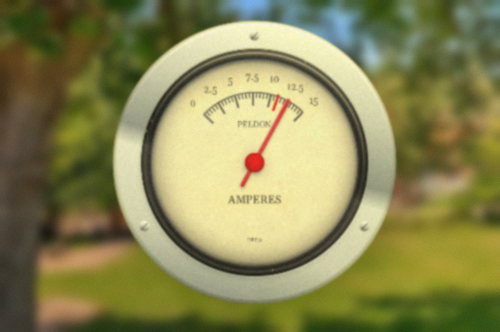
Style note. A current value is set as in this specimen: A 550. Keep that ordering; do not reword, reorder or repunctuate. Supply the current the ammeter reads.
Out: A 12.5
